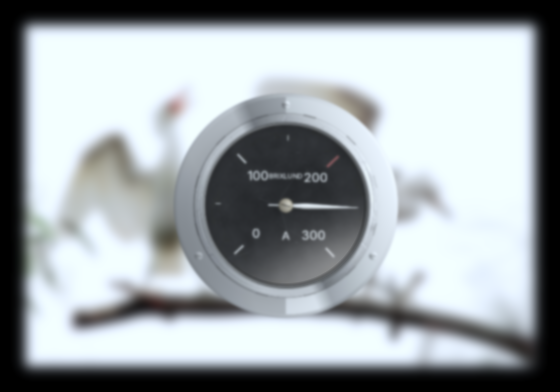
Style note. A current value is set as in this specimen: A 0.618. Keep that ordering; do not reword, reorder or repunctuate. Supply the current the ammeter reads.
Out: A 250
